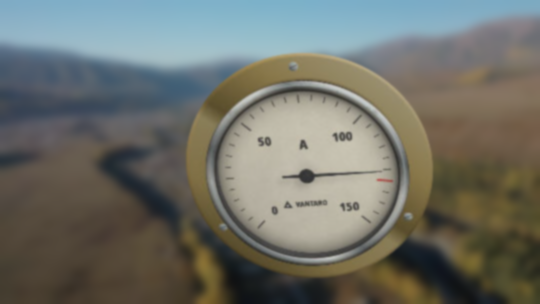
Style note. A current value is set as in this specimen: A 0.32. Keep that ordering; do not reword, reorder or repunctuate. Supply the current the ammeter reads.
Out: A 125
